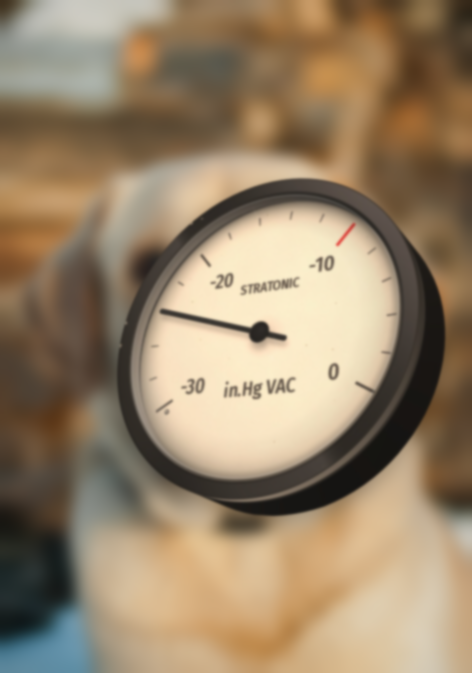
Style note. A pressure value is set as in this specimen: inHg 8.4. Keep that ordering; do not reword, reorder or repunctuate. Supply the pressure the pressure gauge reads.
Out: inHg -24
